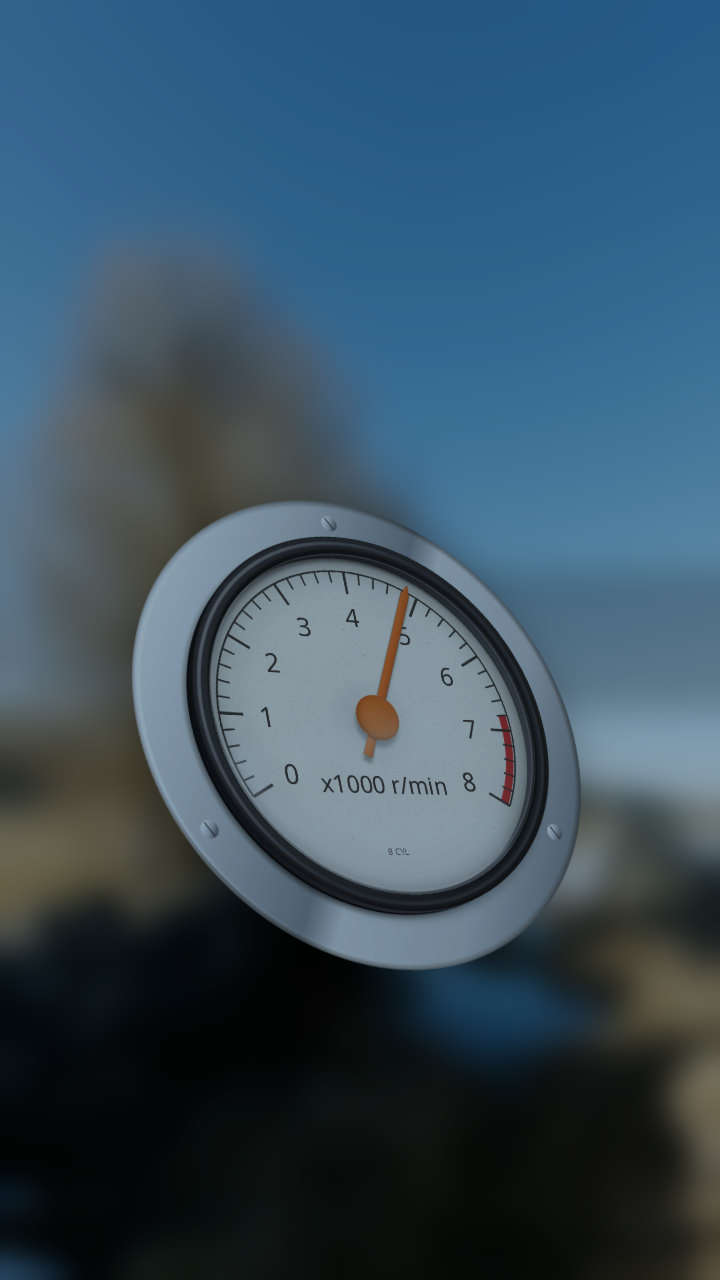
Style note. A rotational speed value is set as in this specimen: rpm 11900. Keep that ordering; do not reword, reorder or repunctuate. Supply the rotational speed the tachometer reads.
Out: rpm 4800
